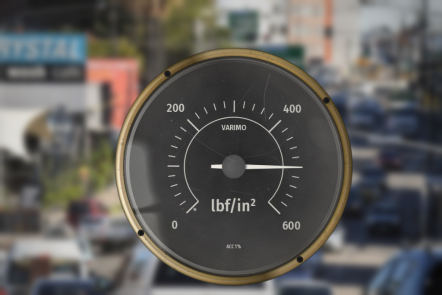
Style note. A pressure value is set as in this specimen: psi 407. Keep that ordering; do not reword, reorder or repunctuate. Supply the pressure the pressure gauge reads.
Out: psi 500
